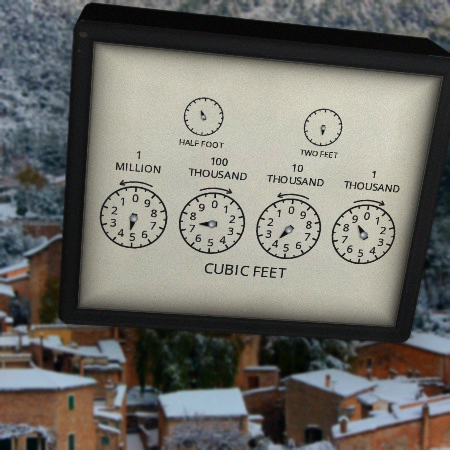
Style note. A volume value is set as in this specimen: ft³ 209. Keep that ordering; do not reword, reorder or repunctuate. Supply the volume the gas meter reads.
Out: ft³ 473900
